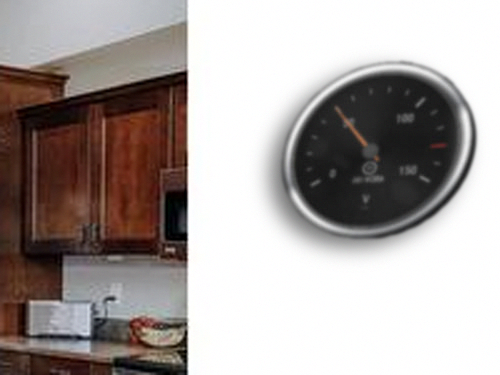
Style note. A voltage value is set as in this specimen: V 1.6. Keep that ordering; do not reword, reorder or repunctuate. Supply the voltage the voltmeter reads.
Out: V 50
